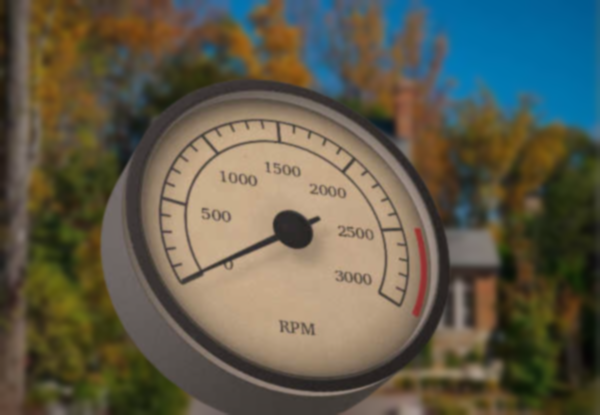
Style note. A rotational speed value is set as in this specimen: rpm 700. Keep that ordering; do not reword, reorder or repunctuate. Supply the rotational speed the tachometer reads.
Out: rpm 0
